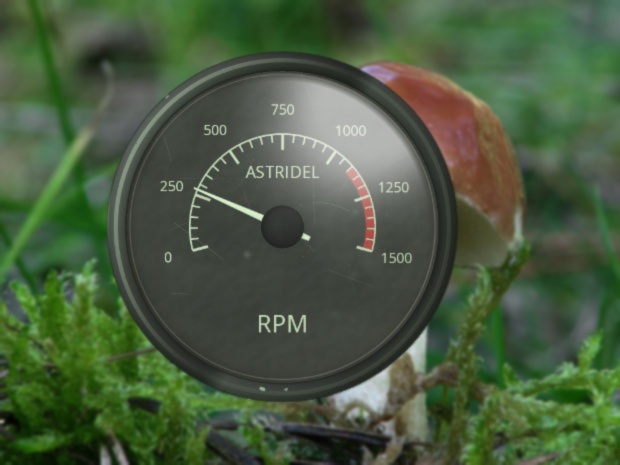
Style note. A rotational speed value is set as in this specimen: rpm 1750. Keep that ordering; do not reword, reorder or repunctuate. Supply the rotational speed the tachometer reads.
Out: rpm 275
